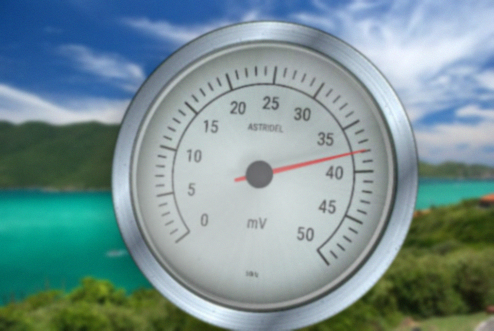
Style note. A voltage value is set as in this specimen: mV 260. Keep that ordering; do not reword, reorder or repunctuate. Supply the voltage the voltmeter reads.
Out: mV 38
